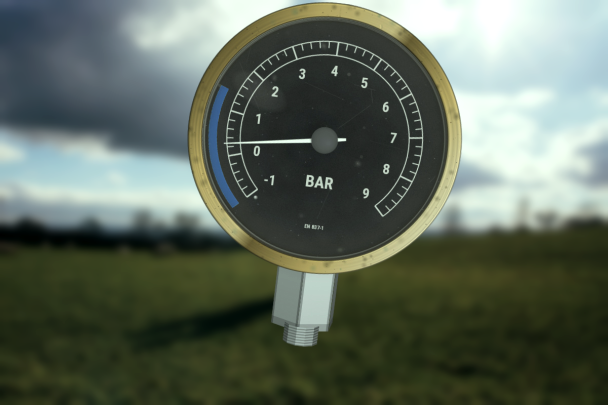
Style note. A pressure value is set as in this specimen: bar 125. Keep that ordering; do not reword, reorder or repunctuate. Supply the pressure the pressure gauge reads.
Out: bar 0.3
